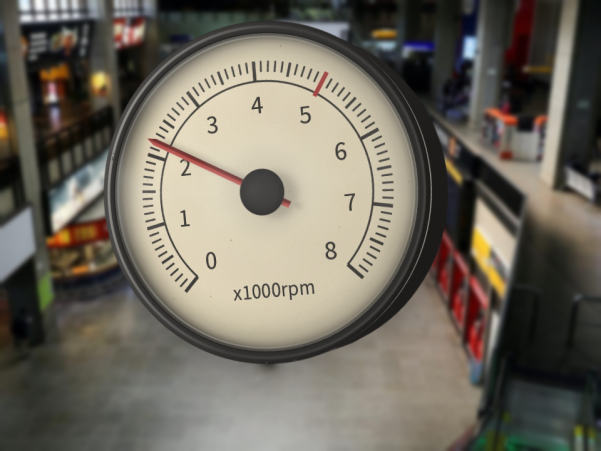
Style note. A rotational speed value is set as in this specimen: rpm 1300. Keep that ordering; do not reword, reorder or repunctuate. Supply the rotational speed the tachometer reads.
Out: rpm 2200
